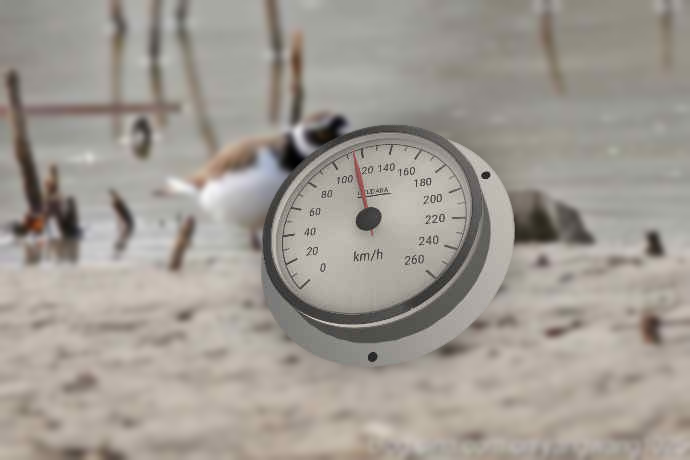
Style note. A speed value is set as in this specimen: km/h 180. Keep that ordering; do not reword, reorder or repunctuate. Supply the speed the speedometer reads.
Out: km/h 115
